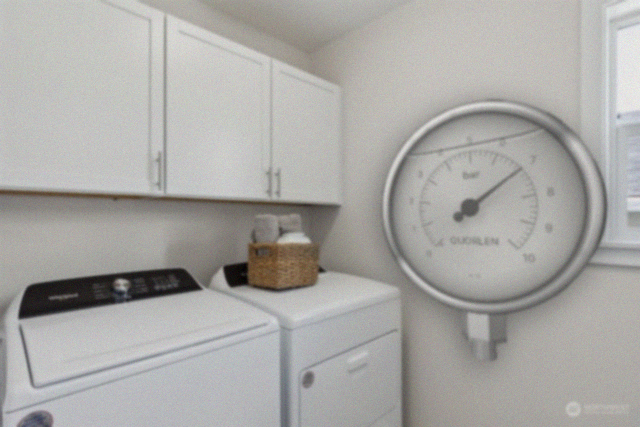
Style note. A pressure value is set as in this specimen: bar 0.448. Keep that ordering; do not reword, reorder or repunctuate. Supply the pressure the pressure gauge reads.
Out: bar 7
